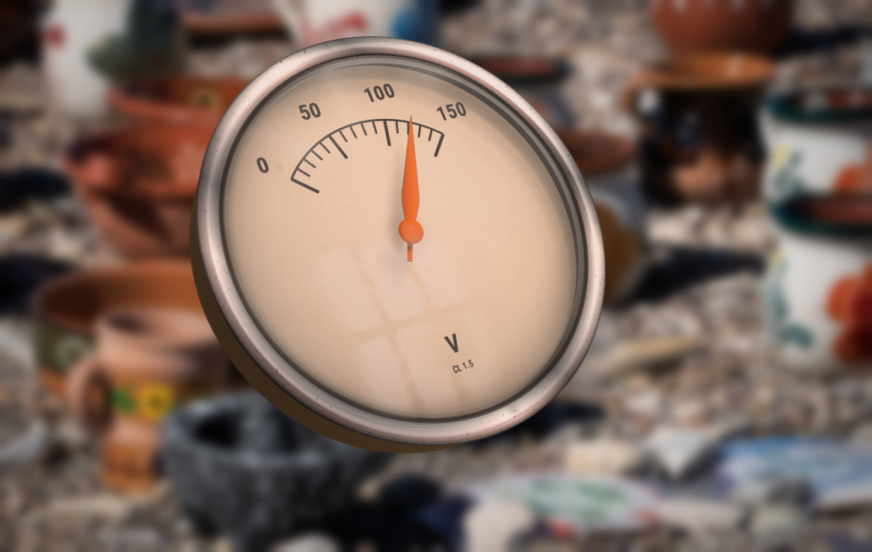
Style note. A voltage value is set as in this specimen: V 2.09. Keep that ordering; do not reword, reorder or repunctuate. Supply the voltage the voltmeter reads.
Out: V 120
